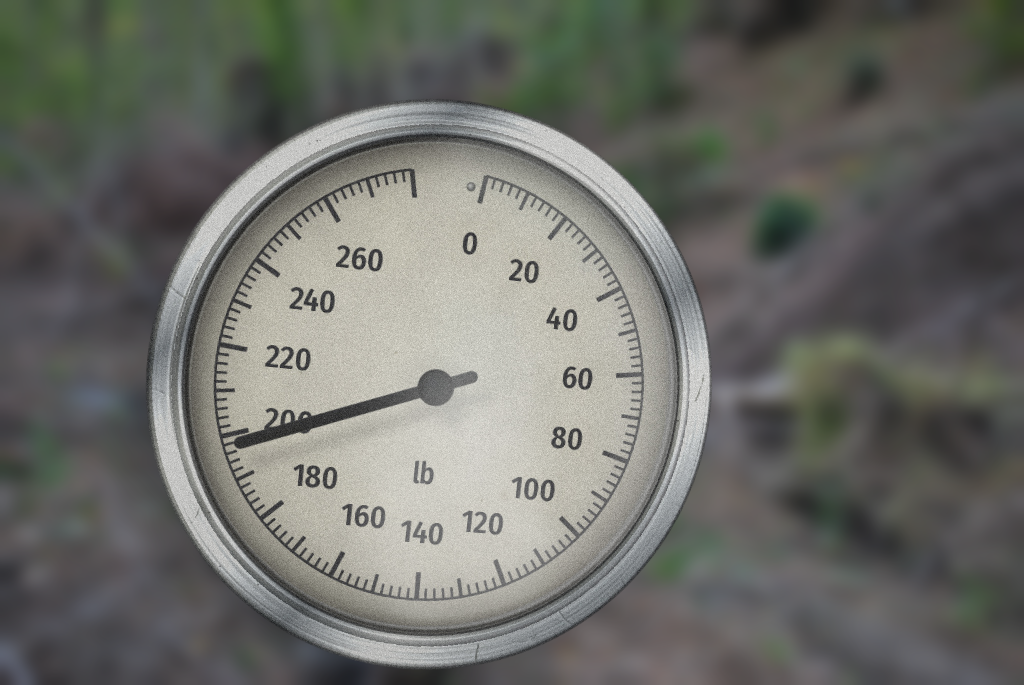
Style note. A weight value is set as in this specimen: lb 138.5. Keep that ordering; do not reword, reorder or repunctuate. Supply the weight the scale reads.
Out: lb 198
